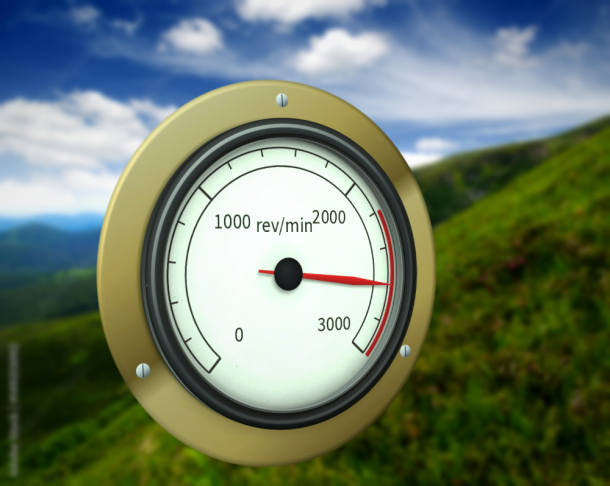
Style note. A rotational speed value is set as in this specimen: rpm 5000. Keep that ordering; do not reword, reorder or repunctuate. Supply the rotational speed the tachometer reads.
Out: rpm 2600
